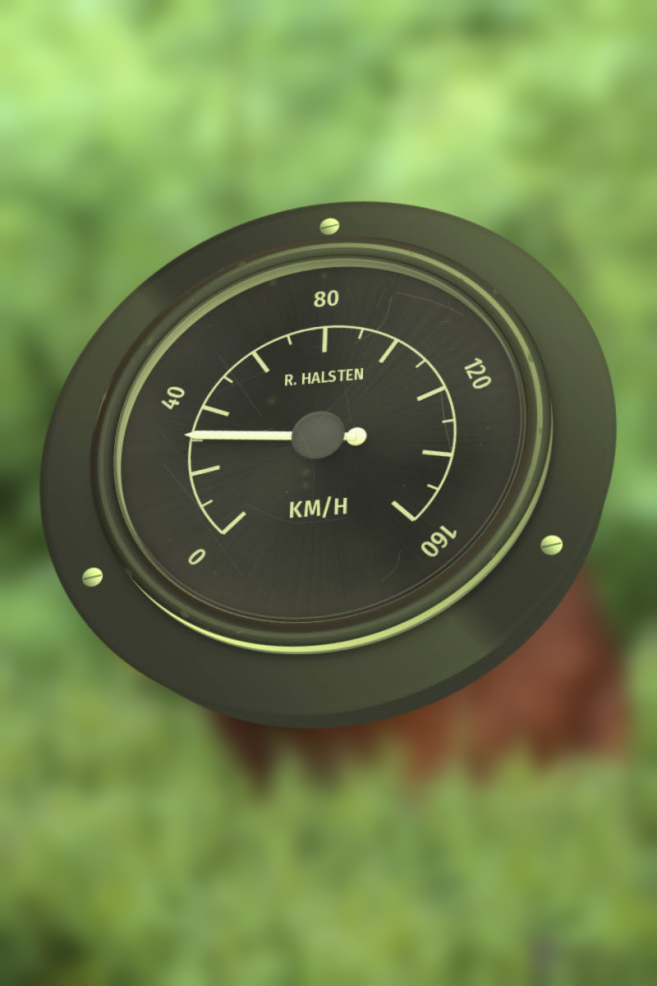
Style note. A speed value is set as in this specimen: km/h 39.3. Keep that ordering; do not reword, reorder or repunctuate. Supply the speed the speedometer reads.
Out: km/h 30
